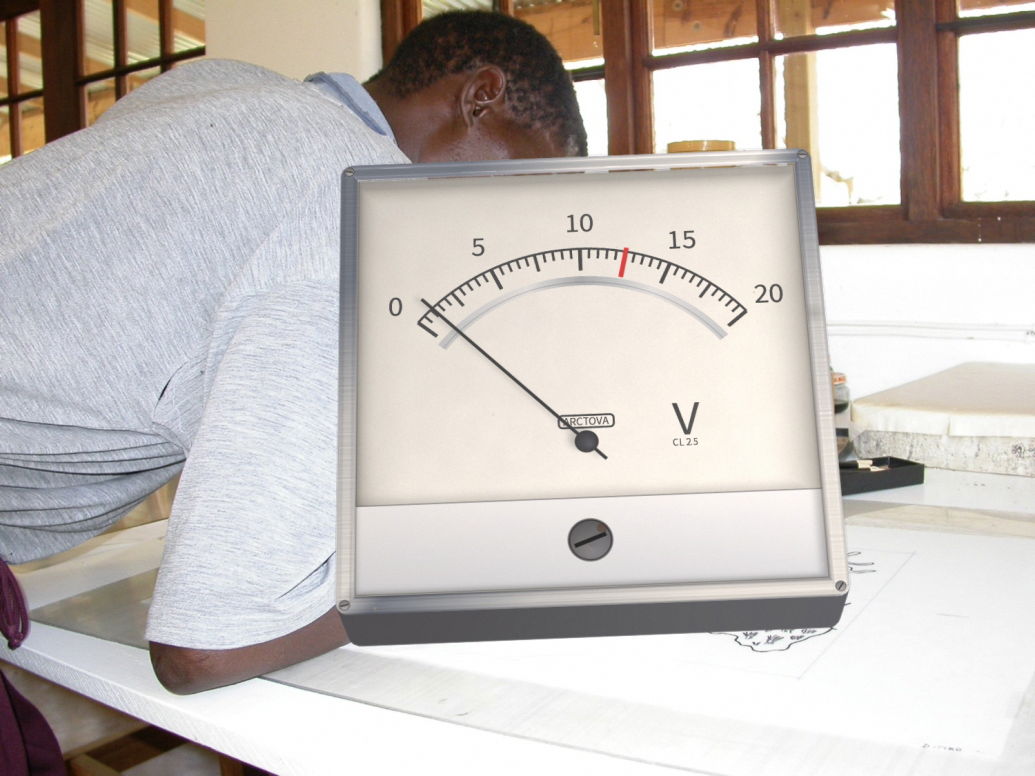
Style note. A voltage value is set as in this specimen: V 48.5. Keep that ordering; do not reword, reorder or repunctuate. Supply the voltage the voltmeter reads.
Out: V 1
